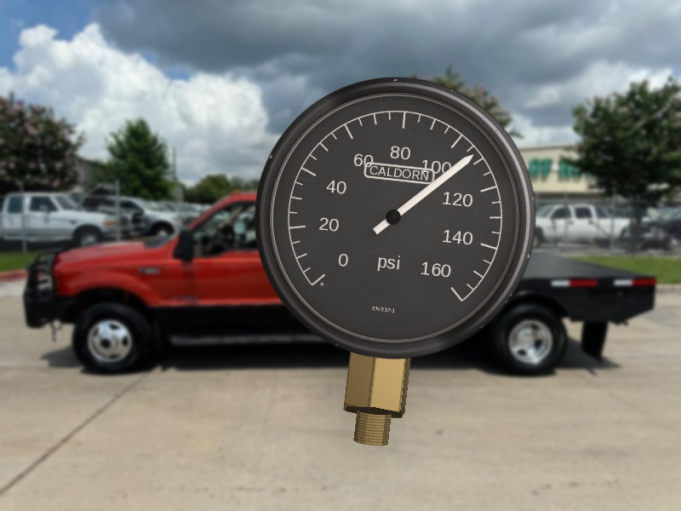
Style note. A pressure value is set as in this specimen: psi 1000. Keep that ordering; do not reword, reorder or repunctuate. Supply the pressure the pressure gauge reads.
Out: psi 107.5
